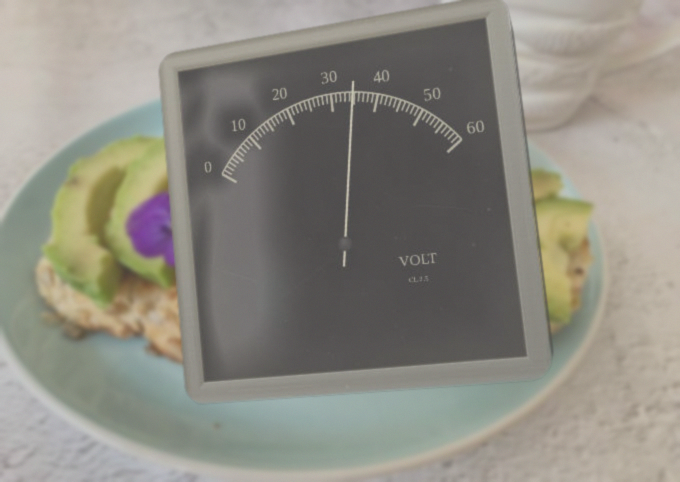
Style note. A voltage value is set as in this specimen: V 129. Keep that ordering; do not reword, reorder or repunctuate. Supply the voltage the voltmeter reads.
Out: V 35
